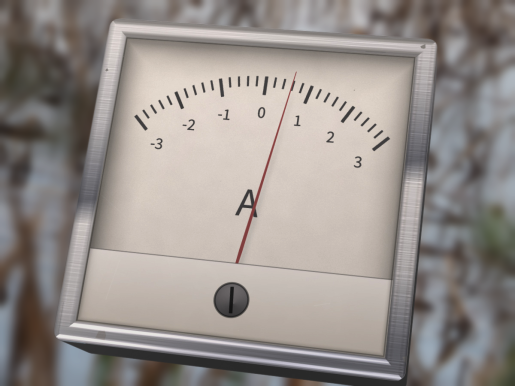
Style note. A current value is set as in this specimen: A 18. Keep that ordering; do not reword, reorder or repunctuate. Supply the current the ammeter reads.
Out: A 0.6
